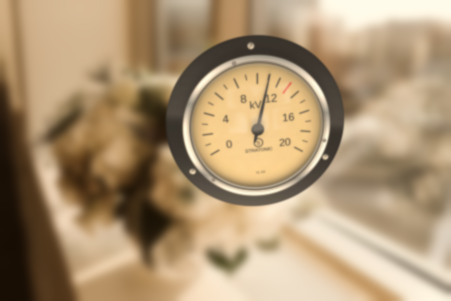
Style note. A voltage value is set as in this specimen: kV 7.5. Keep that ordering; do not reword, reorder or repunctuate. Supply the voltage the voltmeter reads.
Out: kV 11
